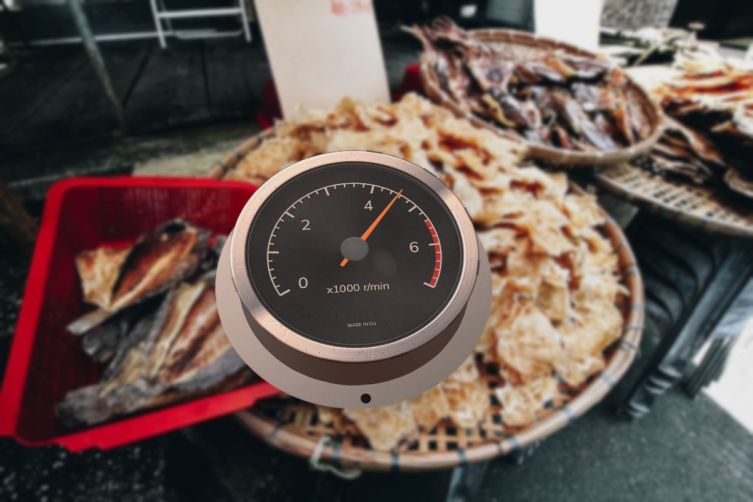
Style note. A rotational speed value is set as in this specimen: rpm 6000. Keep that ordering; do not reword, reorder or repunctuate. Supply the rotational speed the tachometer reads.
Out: rpm 4600
